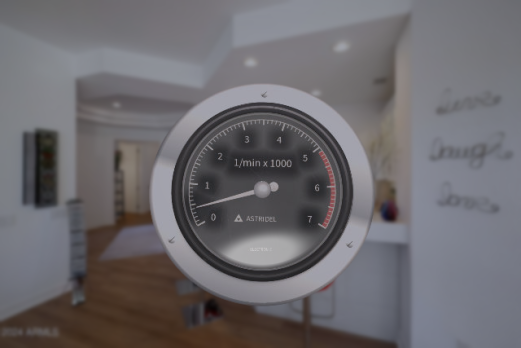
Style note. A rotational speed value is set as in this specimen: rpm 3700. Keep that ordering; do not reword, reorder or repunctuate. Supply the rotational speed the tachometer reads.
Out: rpm 400
